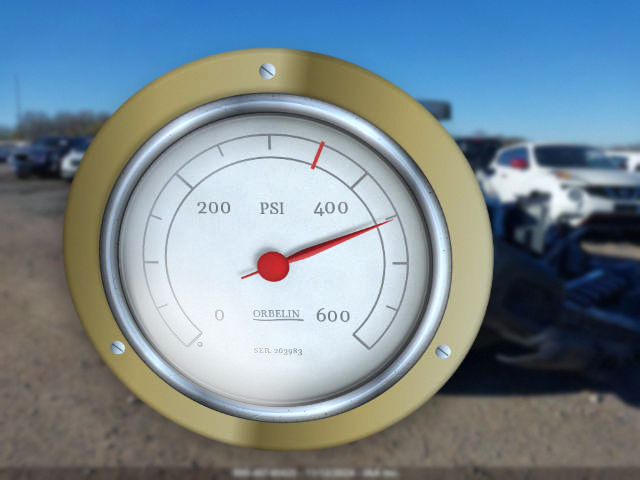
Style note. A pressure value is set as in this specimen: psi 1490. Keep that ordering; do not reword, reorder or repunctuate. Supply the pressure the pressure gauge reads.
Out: psi 450
